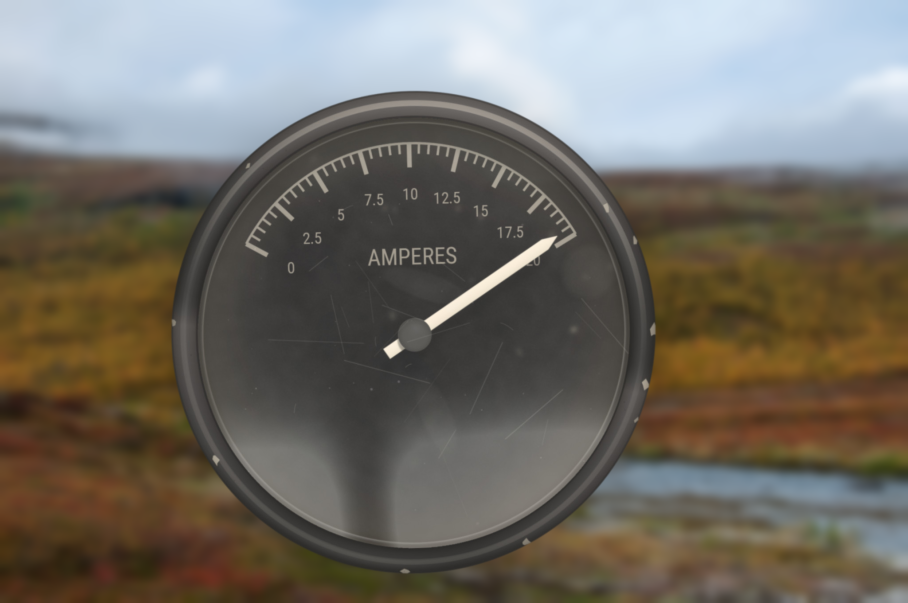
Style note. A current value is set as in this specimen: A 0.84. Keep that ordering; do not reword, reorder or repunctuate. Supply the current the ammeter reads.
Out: A 19.5
